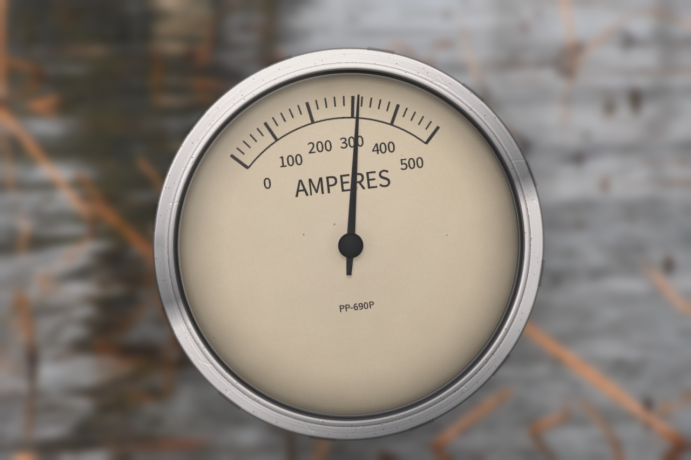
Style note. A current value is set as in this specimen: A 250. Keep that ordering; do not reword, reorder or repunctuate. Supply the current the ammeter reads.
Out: A 310
